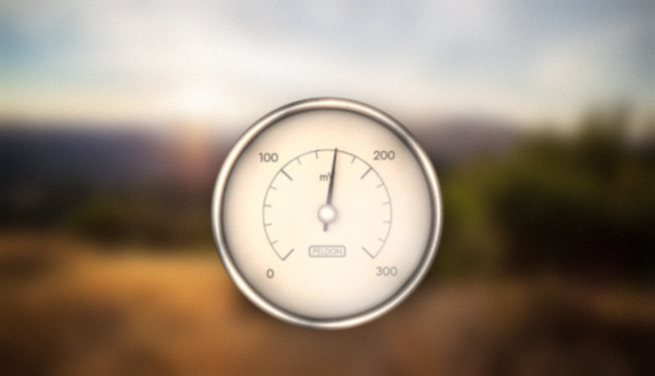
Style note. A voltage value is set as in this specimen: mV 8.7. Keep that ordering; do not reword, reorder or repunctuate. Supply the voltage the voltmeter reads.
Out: mV 160
